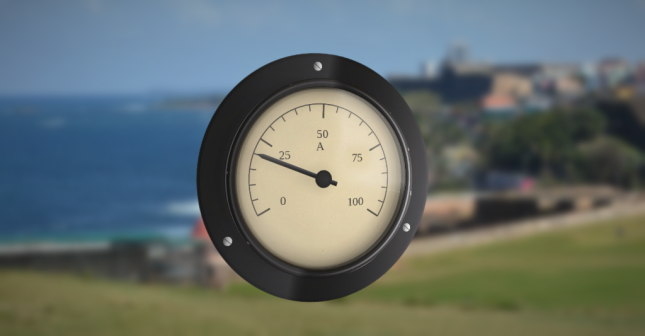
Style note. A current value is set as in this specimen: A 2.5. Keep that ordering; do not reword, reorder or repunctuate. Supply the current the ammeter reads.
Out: A 20
